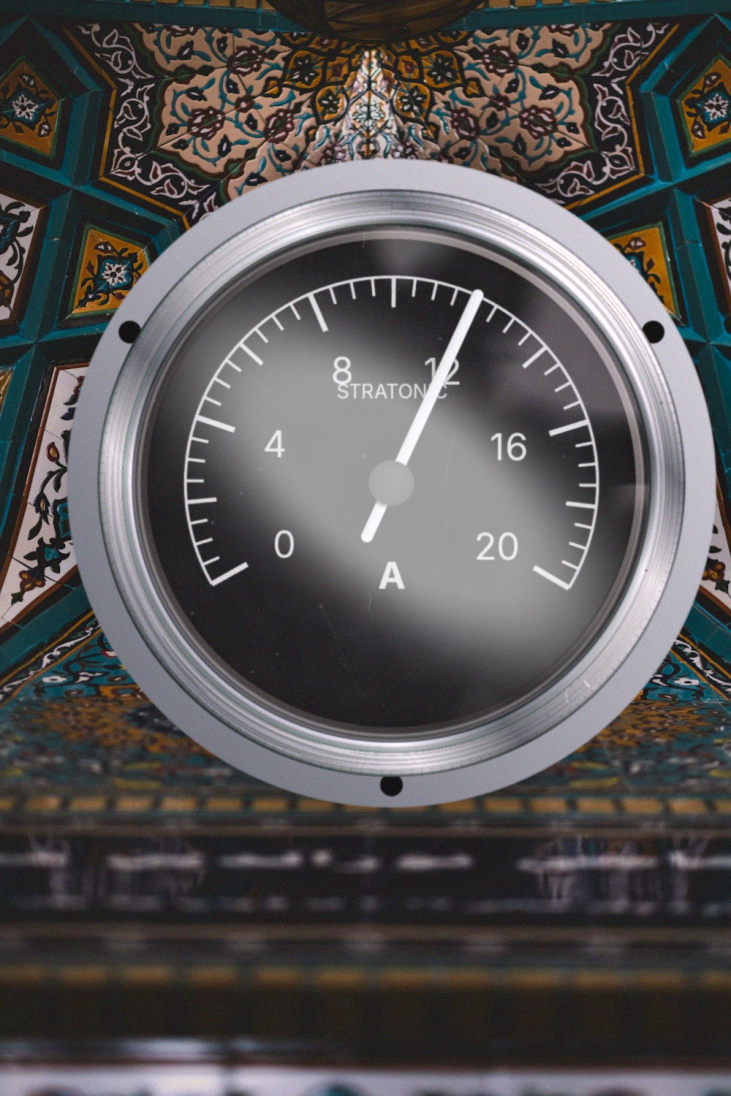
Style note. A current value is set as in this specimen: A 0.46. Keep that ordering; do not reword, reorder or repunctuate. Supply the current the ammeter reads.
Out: A 12
